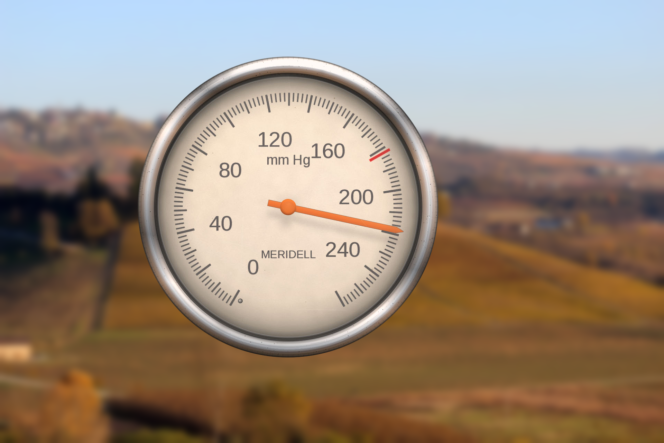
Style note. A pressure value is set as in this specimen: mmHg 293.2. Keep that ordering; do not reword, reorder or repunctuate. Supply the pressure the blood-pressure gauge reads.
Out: mmHg 218
